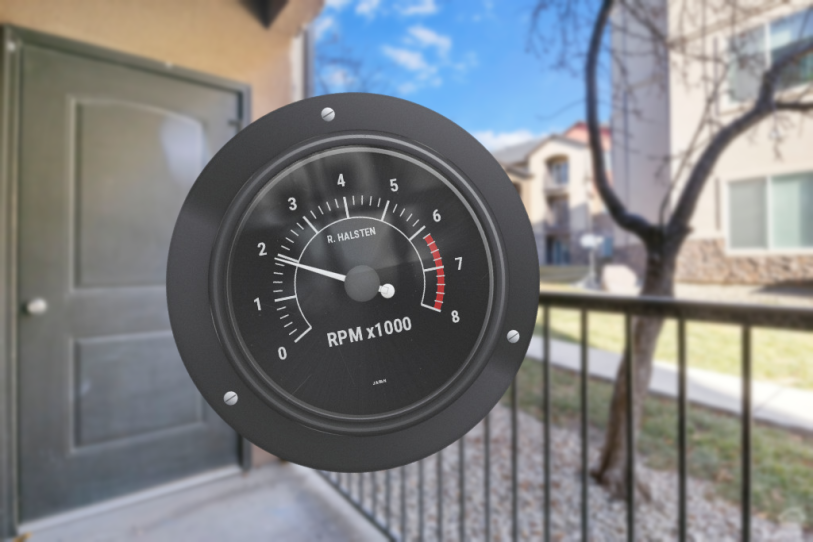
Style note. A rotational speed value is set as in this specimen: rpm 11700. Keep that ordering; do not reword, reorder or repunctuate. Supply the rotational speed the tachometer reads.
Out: rpm 1900
